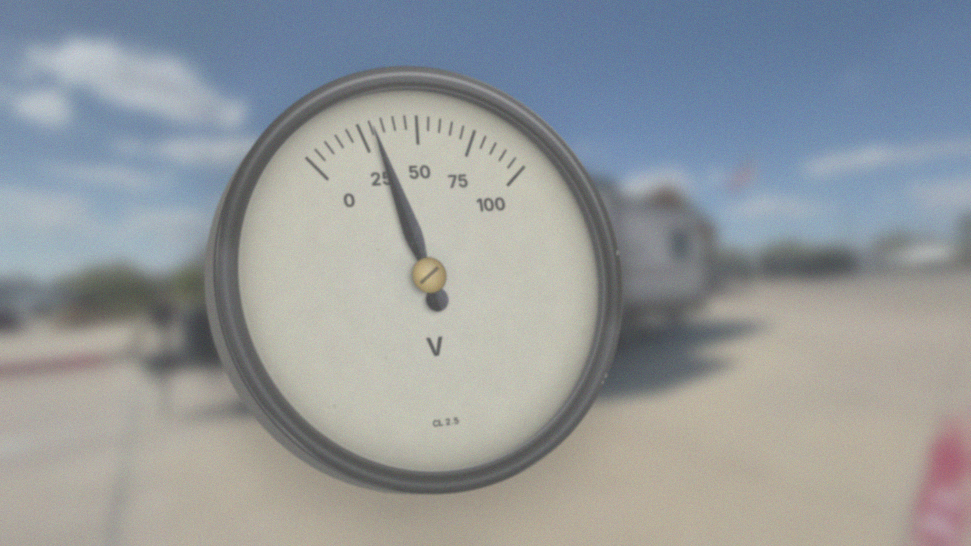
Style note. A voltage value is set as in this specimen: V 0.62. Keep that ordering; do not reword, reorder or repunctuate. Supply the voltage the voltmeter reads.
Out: V 30
